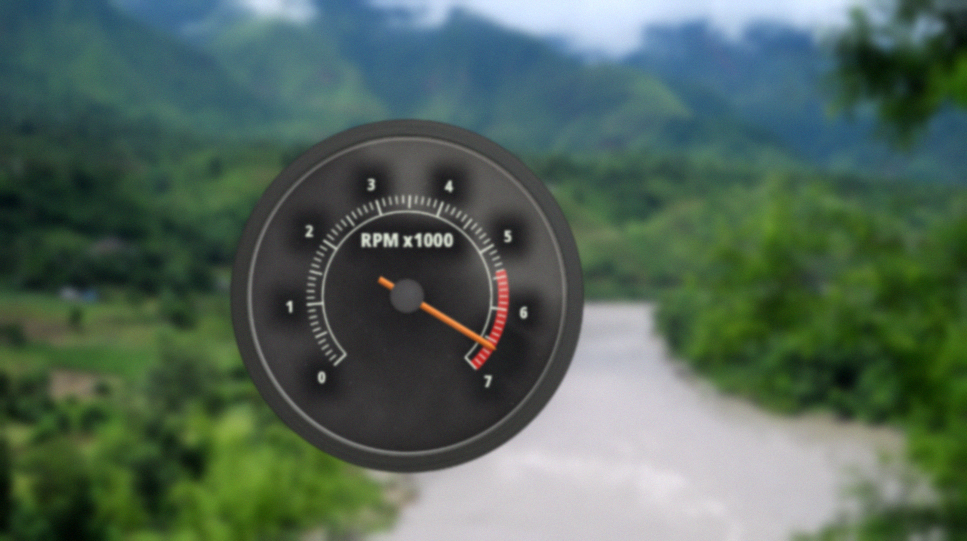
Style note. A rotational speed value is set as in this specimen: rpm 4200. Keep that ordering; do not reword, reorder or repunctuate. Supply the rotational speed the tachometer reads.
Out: rpm 6600
